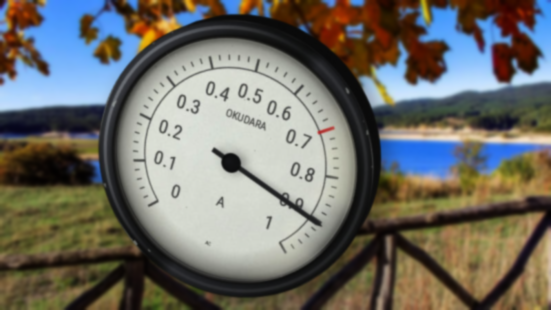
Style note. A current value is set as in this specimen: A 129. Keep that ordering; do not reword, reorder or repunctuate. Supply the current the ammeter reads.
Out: A 0.9
